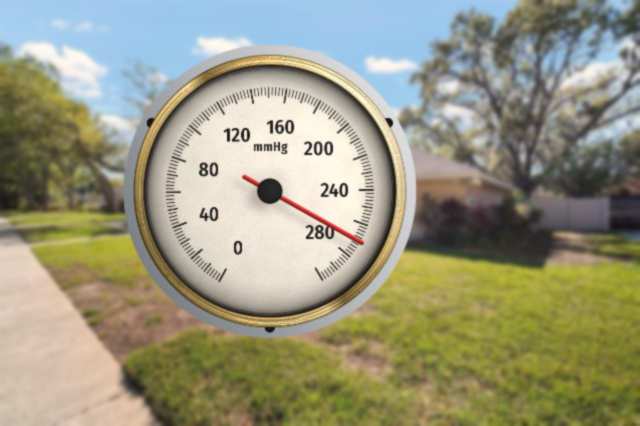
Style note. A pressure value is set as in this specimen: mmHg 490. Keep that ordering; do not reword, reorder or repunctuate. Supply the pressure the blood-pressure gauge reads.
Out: mmHg 270
